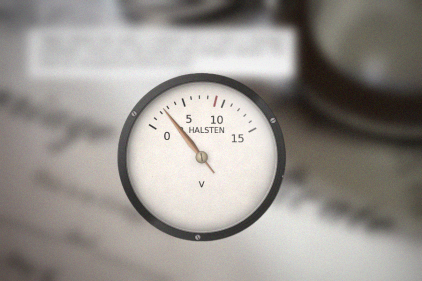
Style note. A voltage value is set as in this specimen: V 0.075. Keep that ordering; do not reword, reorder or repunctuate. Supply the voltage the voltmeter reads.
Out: V 2.5
